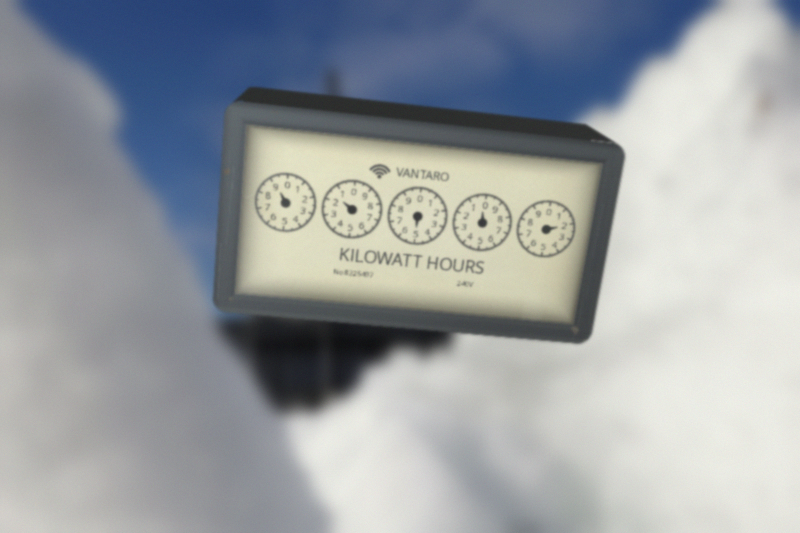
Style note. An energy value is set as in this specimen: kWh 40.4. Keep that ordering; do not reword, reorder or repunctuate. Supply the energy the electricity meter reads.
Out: kWh 91502
